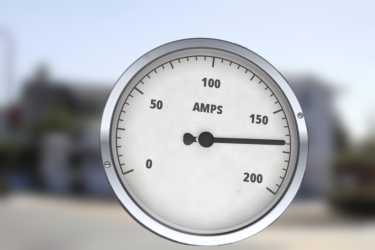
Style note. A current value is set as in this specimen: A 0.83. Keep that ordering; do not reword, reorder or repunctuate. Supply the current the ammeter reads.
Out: A 170
